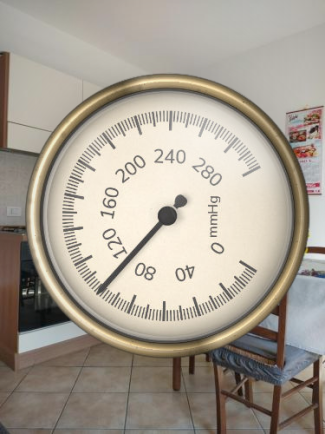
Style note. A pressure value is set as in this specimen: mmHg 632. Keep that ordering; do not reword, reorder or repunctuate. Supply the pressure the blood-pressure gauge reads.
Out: mmHg 100
